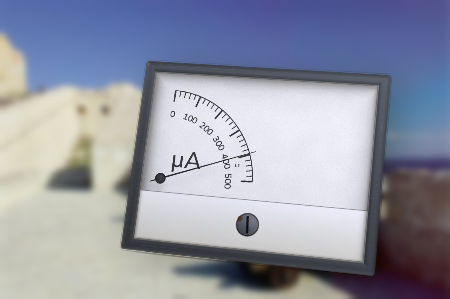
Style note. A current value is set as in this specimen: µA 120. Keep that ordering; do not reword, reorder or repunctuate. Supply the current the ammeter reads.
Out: µA 400
